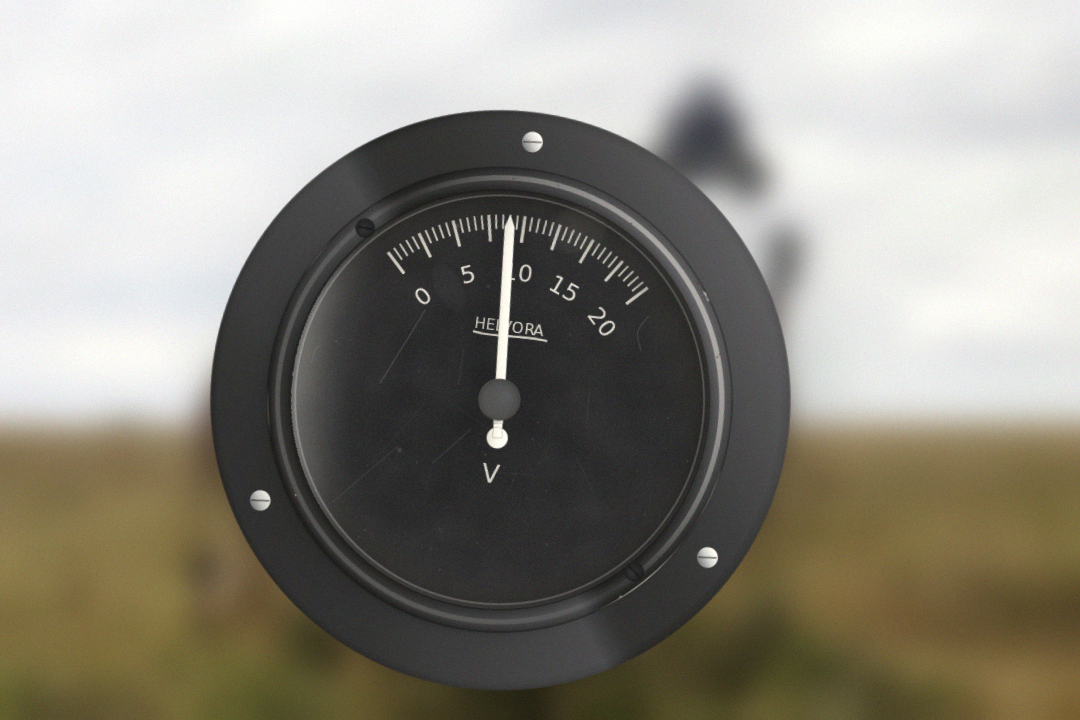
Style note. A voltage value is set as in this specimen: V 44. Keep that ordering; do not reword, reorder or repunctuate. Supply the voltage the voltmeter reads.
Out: V 9
